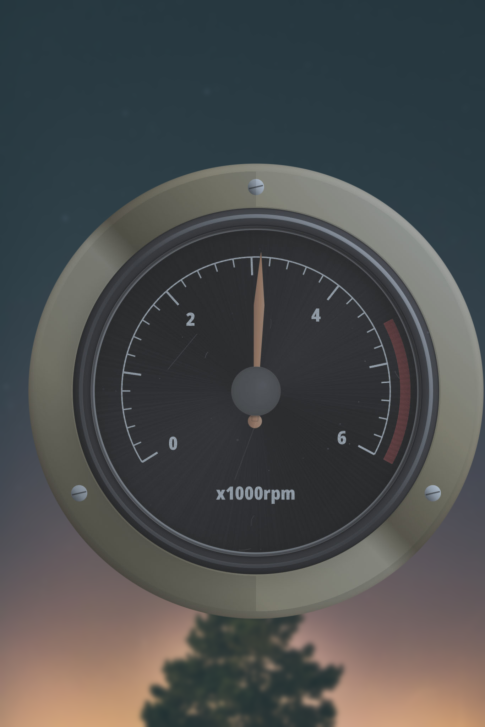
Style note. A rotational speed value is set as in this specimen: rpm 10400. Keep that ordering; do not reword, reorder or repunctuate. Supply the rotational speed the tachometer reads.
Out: rpm 3100
